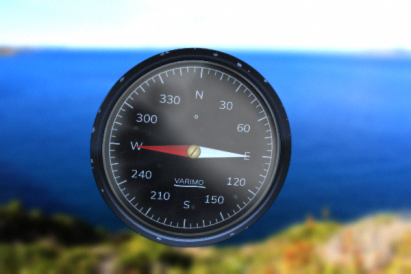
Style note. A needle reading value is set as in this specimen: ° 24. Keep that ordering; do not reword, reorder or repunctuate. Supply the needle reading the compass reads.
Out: ° 270
